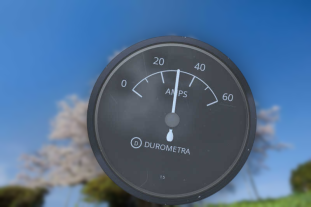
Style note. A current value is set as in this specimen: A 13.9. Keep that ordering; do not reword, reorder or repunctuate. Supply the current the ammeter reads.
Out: A 30
